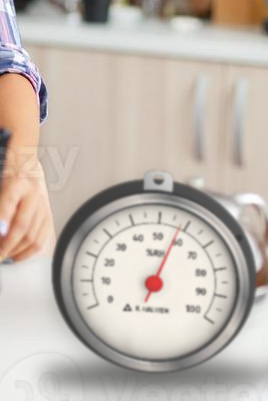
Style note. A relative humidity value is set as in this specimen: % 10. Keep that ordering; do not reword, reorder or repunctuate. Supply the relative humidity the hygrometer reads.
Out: % 57.5
